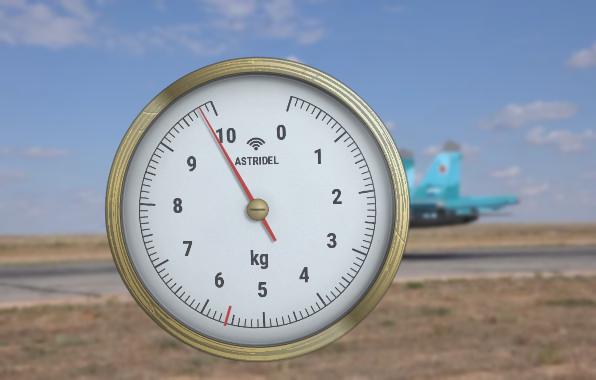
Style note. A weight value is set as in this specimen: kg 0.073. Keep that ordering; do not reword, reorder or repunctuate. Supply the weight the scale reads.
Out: kg 9.8
